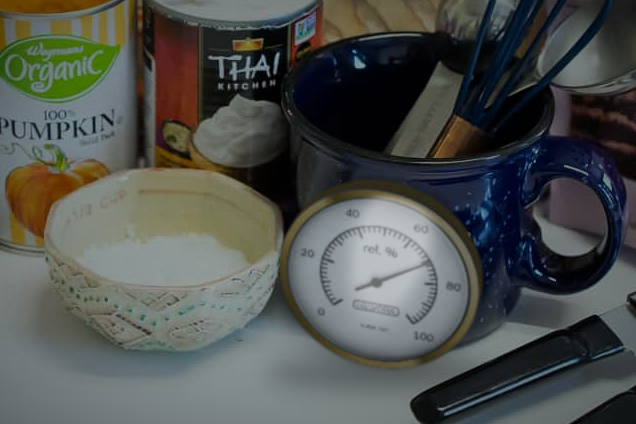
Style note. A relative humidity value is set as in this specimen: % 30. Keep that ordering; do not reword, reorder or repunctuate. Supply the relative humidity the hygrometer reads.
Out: % 70
